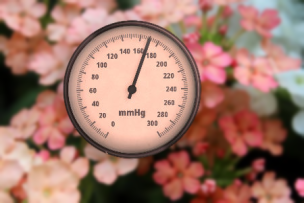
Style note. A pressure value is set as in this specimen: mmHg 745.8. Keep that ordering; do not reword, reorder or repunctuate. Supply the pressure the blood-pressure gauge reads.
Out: mmHg 170
